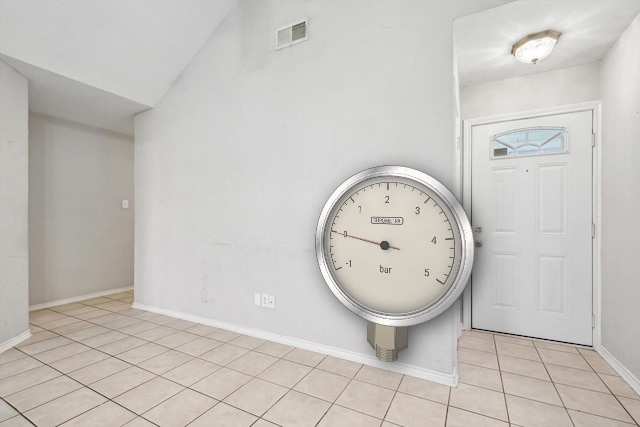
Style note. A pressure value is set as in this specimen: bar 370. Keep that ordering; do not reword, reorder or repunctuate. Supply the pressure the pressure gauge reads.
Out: bar 0
